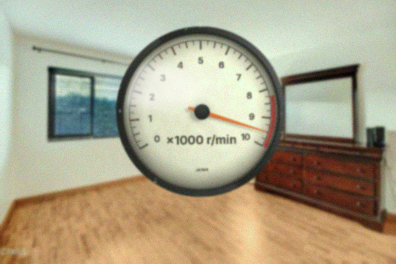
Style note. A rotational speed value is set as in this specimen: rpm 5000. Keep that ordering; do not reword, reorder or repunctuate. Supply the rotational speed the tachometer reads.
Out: rpm 9500
